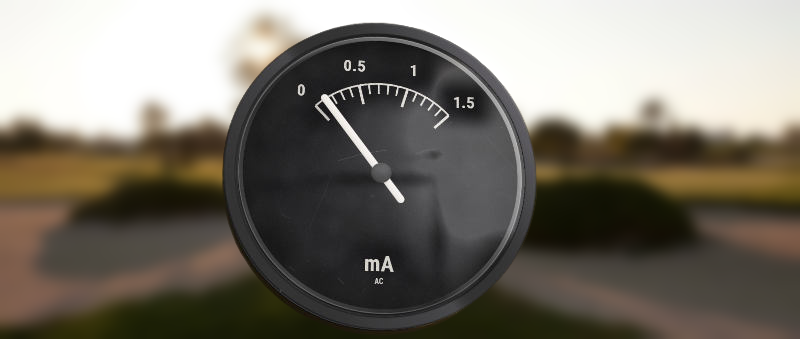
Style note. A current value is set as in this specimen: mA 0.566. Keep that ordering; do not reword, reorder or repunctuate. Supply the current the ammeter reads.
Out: mA 0.1
